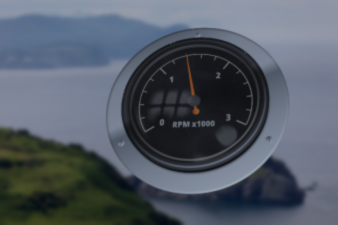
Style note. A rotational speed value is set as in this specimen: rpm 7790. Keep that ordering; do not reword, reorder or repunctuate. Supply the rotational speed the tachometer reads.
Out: rpm 1400
